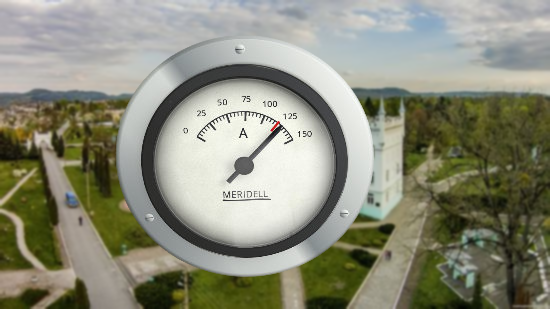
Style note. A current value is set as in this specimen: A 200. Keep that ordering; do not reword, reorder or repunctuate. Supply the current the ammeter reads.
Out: A 125
